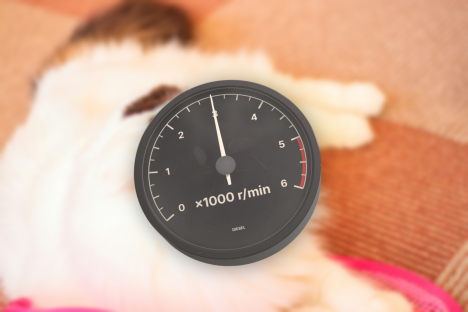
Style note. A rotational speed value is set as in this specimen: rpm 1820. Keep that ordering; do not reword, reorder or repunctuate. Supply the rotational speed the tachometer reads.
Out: rpm 3000
